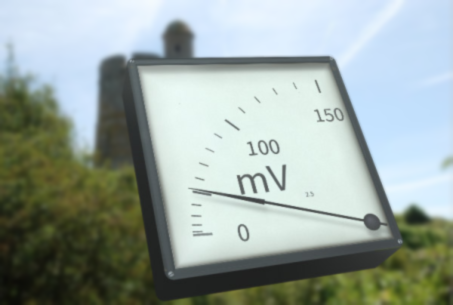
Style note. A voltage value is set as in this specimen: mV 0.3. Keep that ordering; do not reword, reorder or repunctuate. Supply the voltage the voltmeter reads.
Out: mV 50
